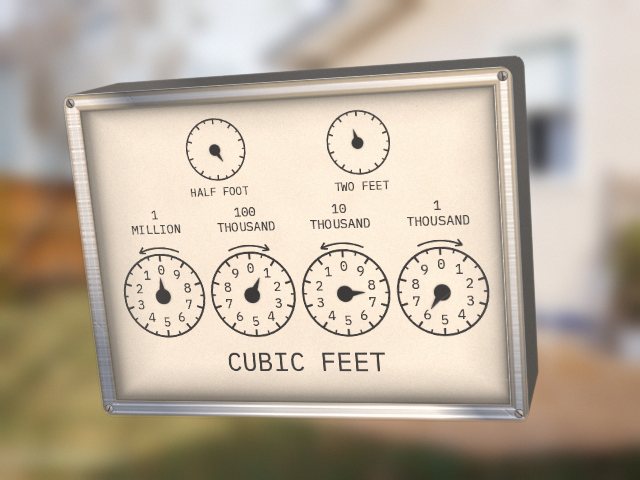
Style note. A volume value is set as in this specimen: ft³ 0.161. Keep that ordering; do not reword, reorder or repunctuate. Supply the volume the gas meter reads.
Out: ft³ 7600
